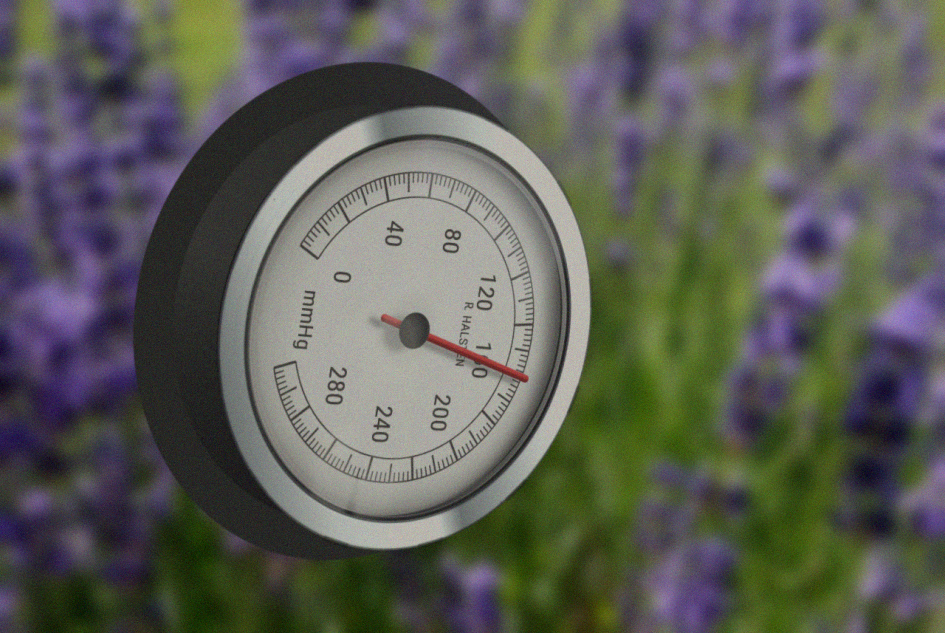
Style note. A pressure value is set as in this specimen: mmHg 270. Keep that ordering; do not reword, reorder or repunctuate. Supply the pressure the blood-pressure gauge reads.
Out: mmHg 160
